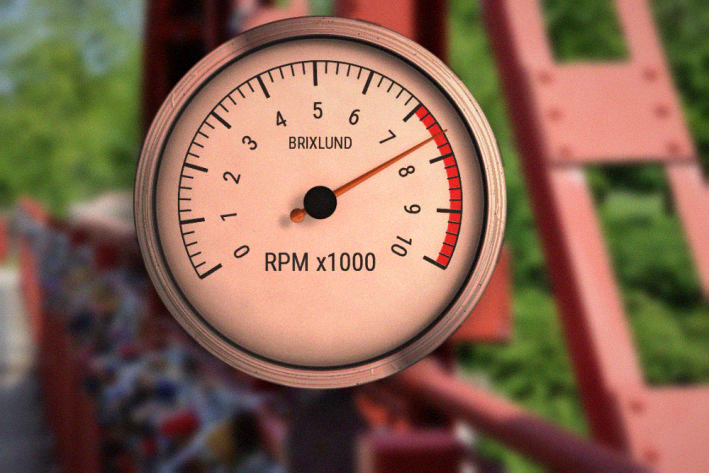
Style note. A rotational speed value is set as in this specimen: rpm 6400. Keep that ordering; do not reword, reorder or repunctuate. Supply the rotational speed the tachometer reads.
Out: rpm 7600
